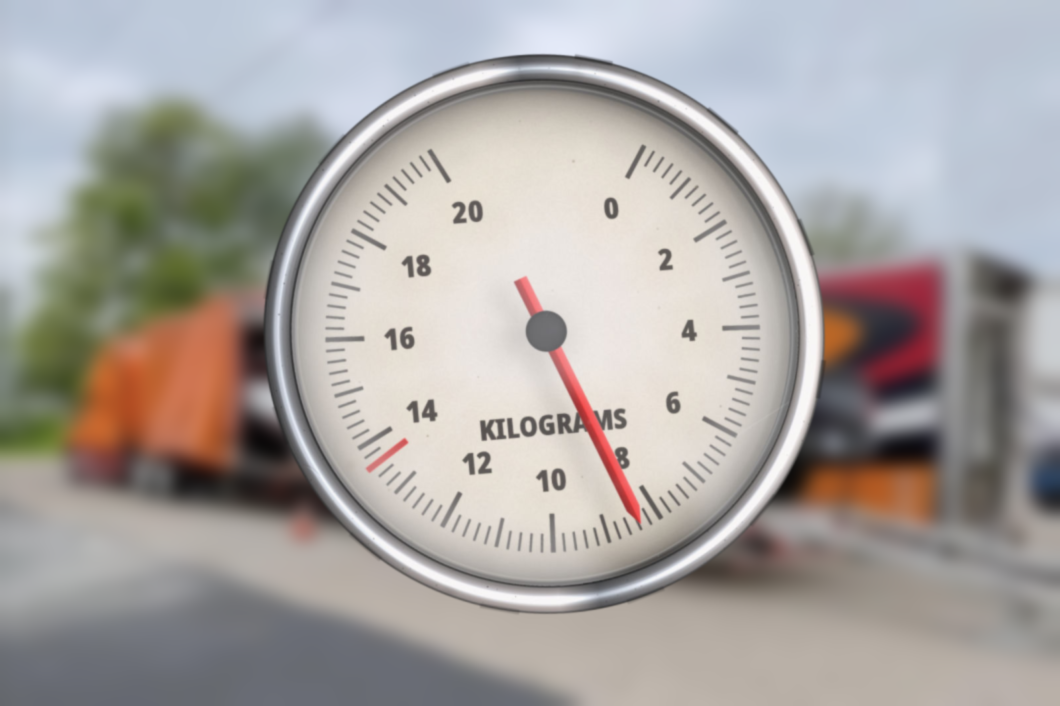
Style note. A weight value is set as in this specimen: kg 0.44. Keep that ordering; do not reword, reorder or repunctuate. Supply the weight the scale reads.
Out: kg 8.4
